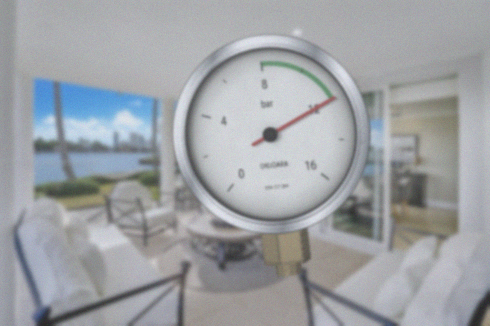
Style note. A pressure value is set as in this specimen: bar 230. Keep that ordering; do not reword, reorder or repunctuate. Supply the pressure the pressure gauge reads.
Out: bar 12
